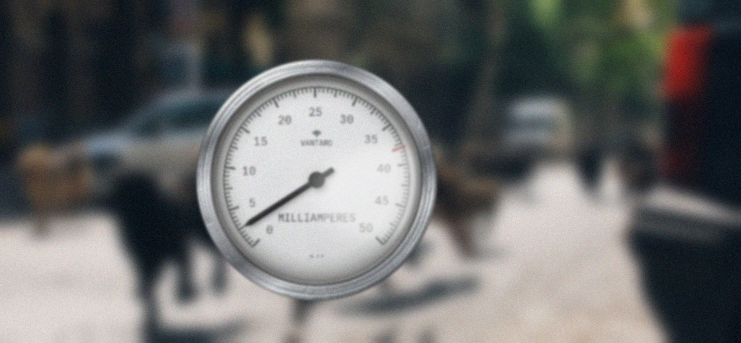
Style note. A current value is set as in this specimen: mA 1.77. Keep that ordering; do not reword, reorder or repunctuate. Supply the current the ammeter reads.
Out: mA 2.5
